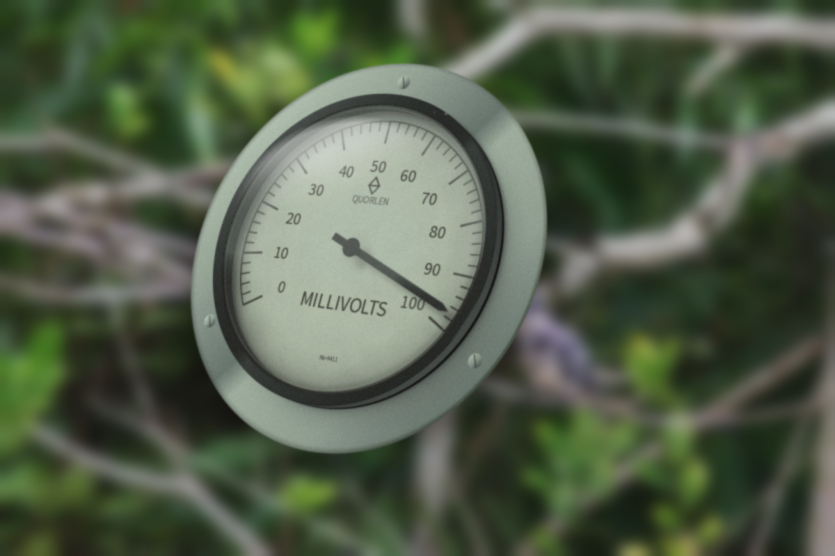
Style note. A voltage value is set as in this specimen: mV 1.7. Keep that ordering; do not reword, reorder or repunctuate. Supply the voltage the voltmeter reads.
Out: mV 97
